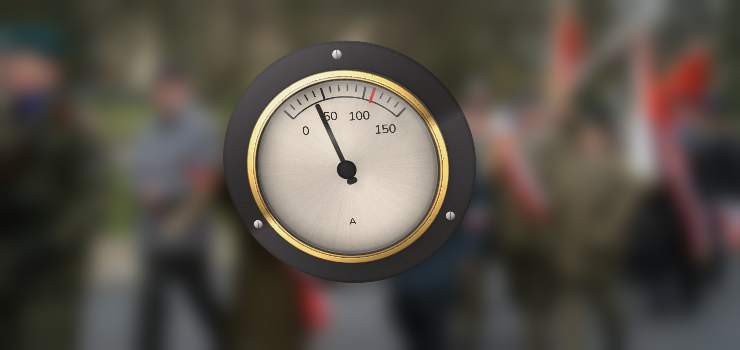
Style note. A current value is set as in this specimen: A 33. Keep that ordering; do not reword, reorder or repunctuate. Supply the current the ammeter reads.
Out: A 40
